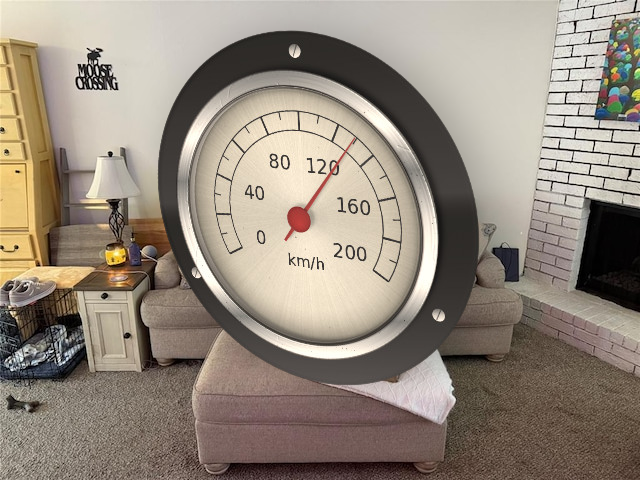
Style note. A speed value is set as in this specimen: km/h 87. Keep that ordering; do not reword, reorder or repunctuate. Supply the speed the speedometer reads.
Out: km/h 130
